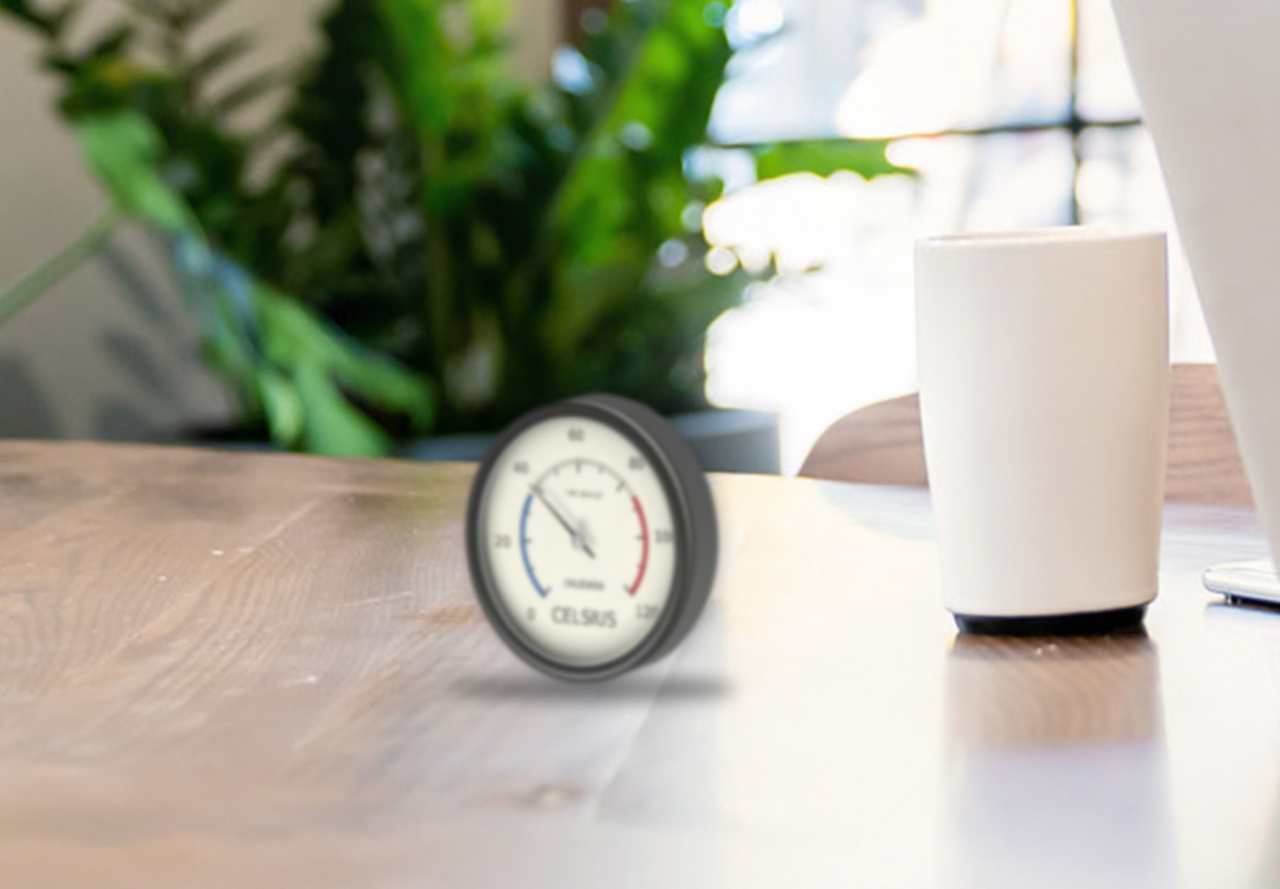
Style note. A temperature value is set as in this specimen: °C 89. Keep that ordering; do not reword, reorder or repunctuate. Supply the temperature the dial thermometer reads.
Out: °C 40
